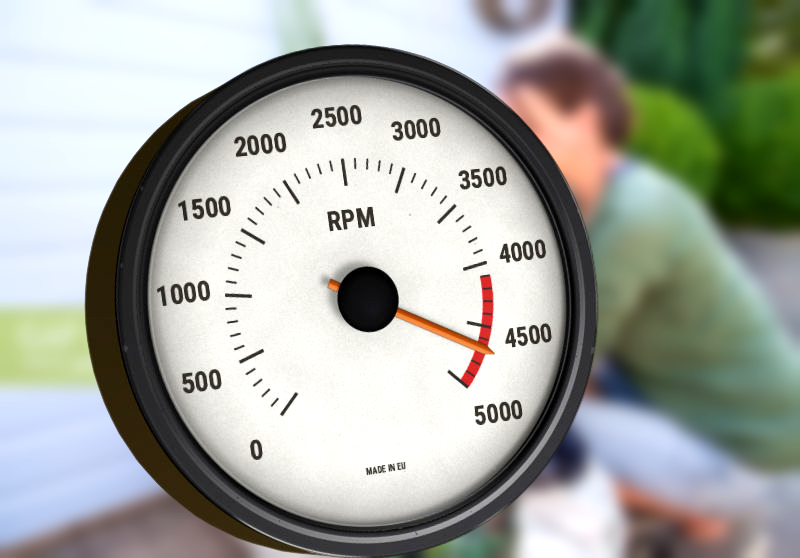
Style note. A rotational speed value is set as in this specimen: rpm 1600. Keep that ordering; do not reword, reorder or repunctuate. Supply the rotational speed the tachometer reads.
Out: rpm 4700
